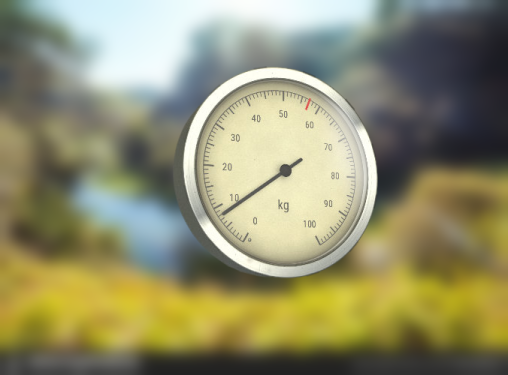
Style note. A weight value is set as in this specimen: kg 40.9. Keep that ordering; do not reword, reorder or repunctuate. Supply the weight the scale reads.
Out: kg 8
